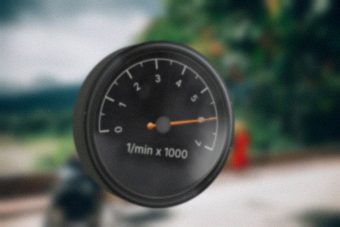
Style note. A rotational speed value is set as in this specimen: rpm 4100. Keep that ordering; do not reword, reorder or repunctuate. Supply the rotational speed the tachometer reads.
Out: rpm 6000
